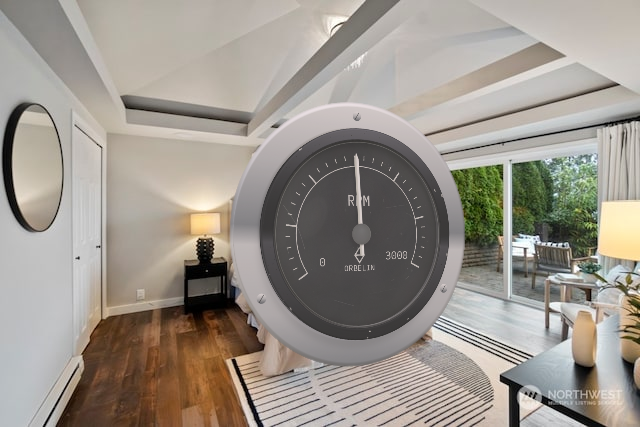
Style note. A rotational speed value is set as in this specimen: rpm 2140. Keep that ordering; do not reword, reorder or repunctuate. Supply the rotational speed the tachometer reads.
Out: rpm 1500
